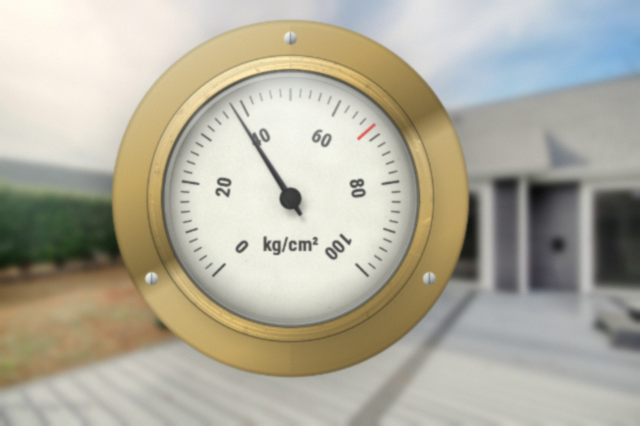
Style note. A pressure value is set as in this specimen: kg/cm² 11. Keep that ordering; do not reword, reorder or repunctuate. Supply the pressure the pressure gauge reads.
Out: kg/cm² 38
